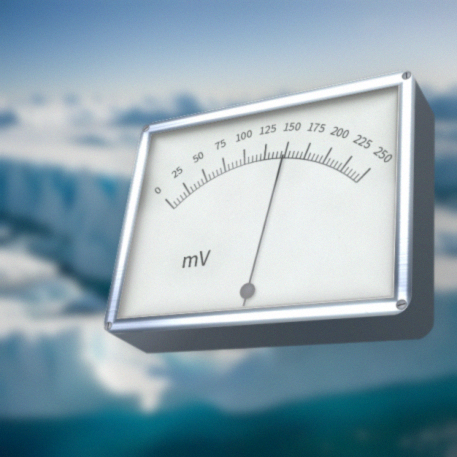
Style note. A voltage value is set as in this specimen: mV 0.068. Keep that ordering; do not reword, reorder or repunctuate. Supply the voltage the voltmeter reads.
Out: mV 150
